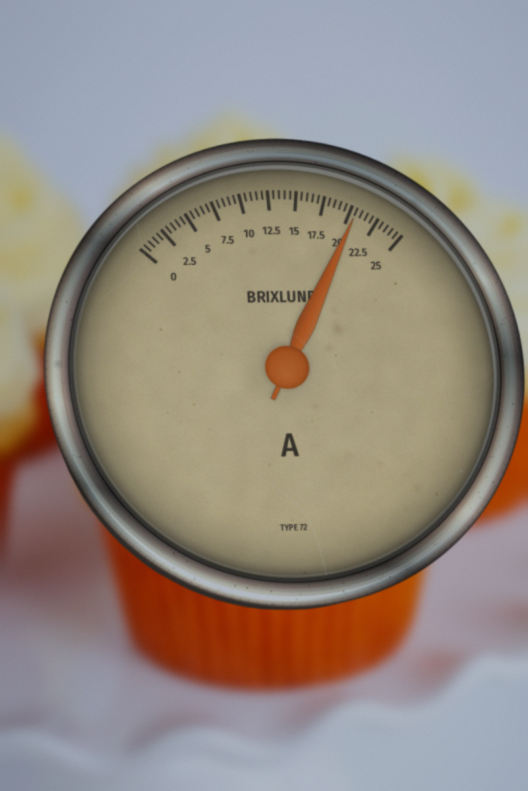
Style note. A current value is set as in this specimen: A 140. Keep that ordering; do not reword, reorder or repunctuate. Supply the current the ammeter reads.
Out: A 20.5
